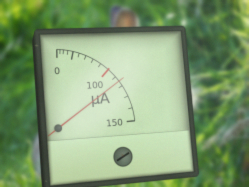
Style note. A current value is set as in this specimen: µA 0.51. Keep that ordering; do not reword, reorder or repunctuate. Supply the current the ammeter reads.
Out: µA 115
